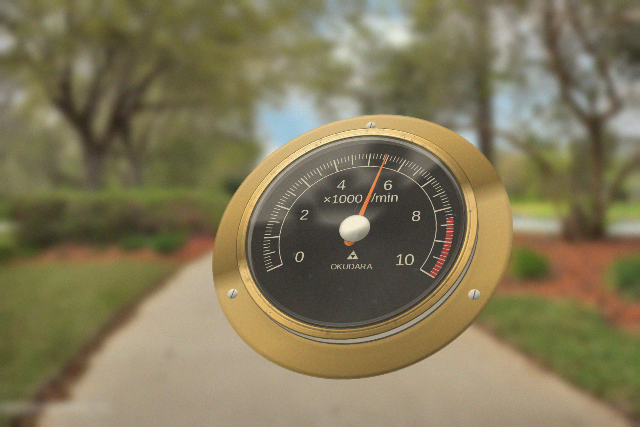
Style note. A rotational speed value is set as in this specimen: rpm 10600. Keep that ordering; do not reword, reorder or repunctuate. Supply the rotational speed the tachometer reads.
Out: rpm 5500
